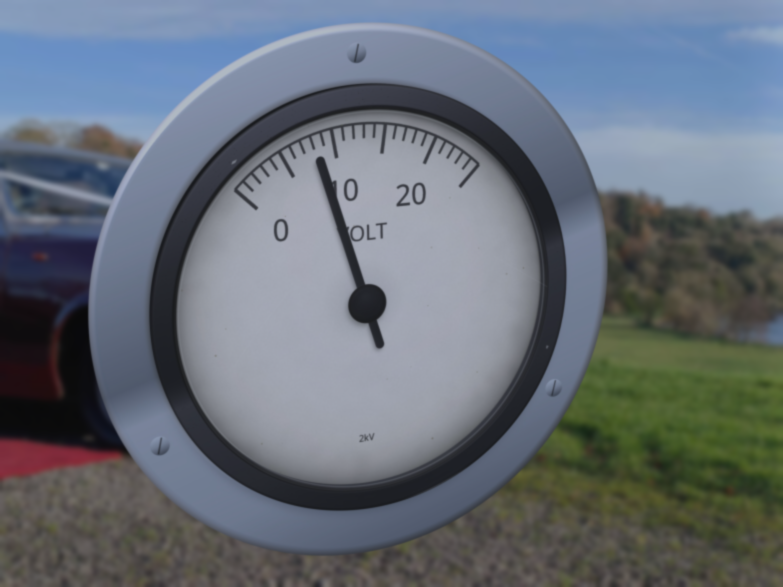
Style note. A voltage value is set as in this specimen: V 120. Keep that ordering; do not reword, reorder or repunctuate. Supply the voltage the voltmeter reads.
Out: V 8
